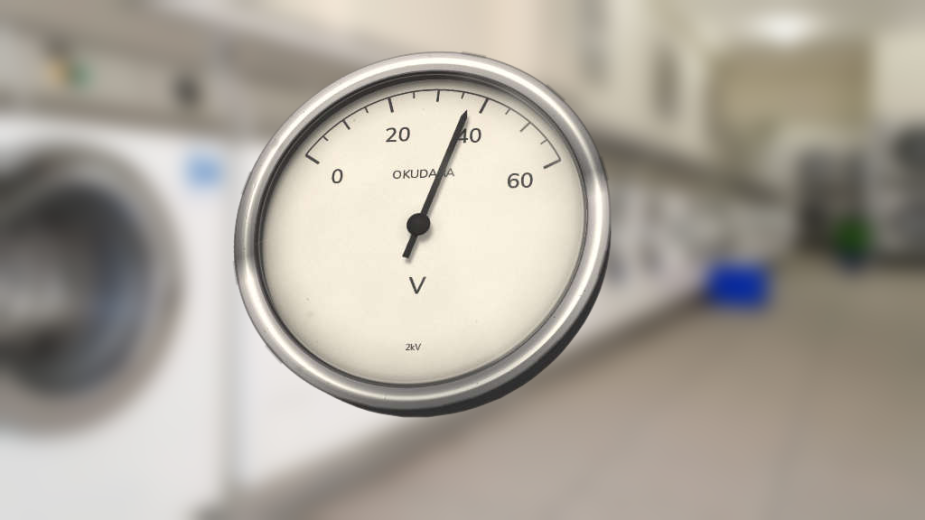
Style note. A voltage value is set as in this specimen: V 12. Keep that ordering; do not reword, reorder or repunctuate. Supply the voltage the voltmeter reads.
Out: V 37.5
